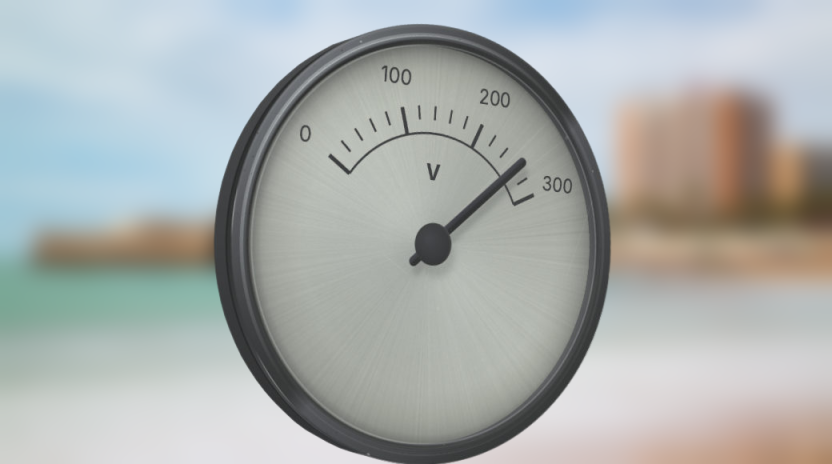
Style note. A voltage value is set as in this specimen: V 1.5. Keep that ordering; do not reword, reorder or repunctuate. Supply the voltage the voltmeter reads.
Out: V 260
